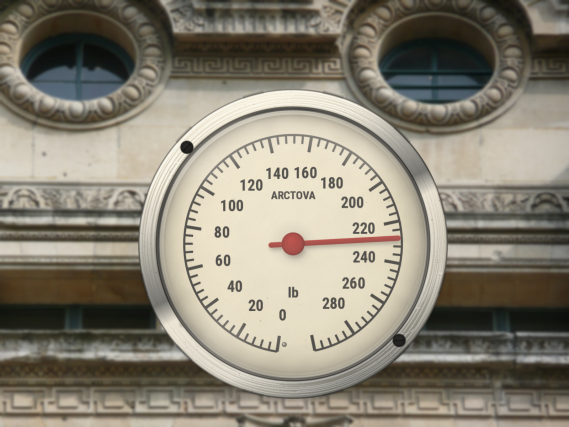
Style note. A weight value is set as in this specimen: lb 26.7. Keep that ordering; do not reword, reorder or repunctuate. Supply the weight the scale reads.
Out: lb 228
